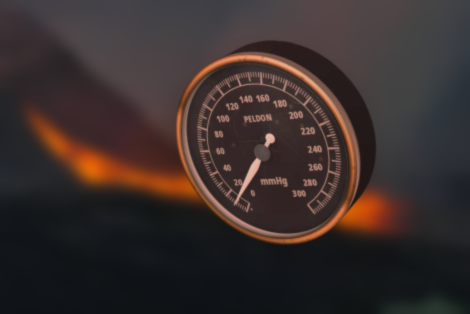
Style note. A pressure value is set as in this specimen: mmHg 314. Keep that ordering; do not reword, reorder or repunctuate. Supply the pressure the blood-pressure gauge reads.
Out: mmHg 10
